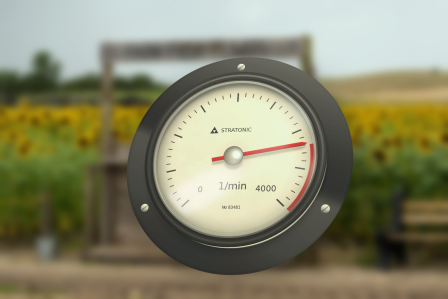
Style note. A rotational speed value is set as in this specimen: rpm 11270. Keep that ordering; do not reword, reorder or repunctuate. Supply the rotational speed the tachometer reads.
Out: rpm 3200
